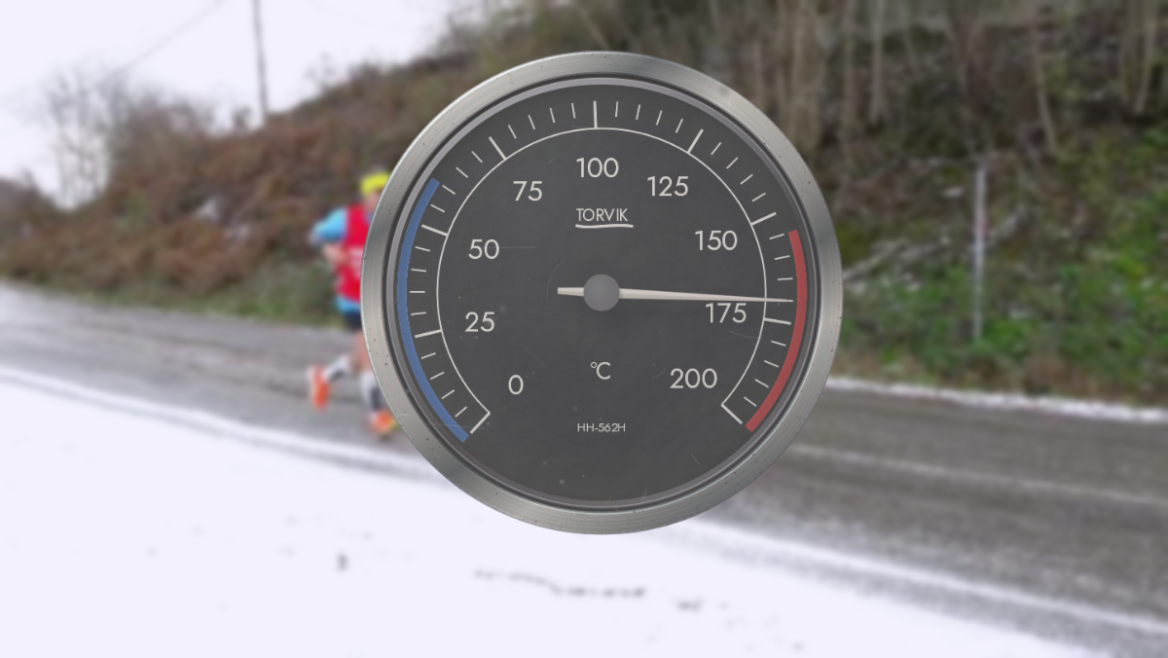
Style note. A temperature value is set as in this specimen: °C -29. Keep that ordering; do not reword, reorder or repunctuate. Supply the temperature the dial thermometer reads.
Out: °C 170
